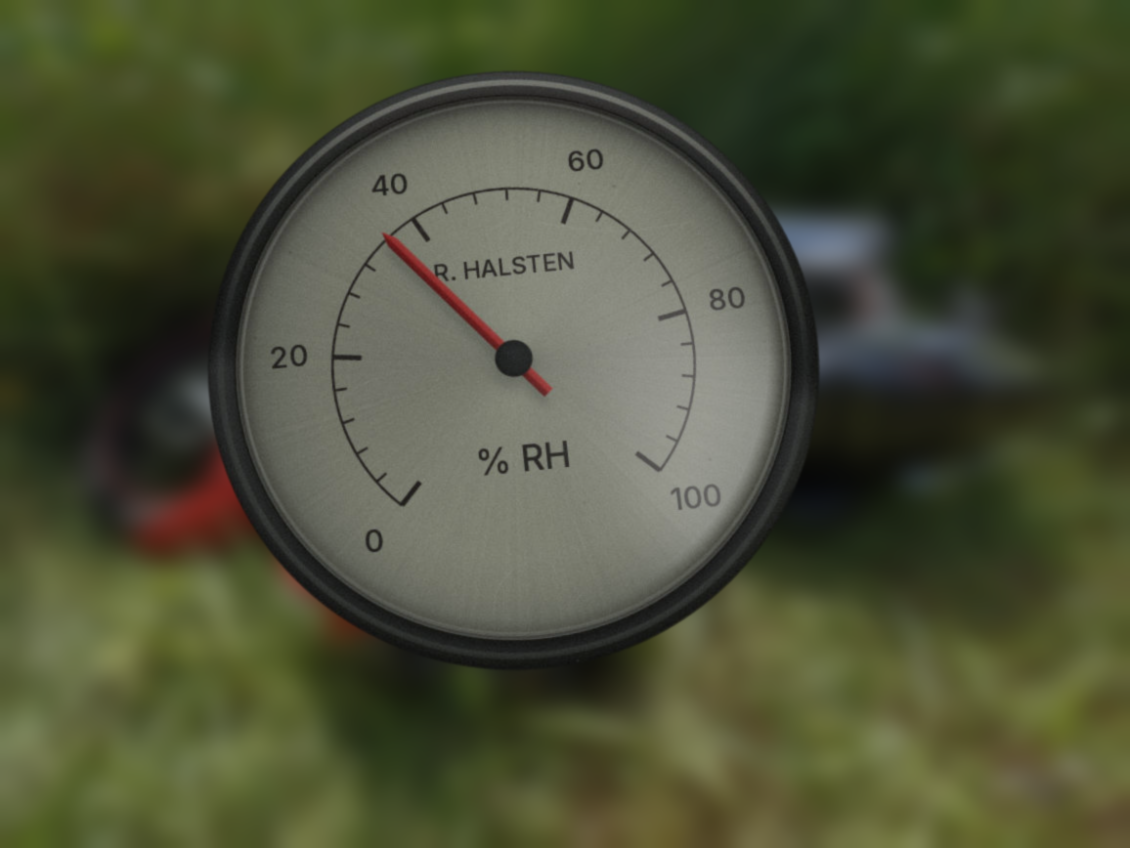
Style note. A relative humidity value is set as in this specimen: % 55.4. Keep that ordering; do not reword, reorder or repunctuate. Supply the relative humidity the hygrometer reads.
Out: % 36
